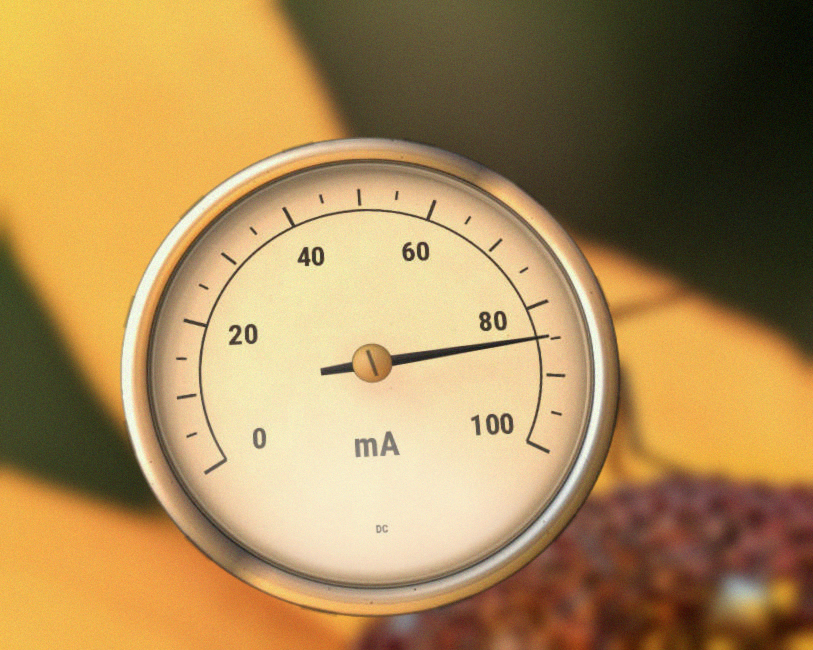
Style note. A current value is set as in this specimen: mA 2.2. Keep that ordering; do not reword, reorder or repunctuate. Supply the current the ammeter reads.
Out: mA 85
